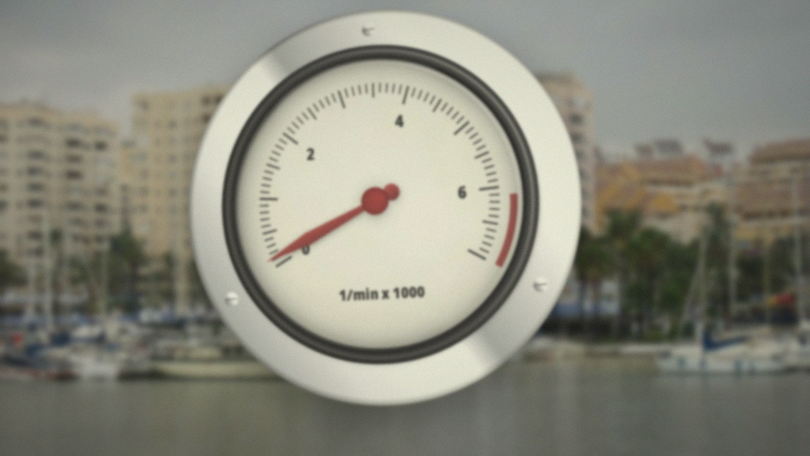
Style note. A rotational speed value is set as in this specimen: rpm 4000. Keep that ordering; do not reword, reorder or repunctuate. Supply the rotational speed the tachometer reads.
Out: rpm 100
